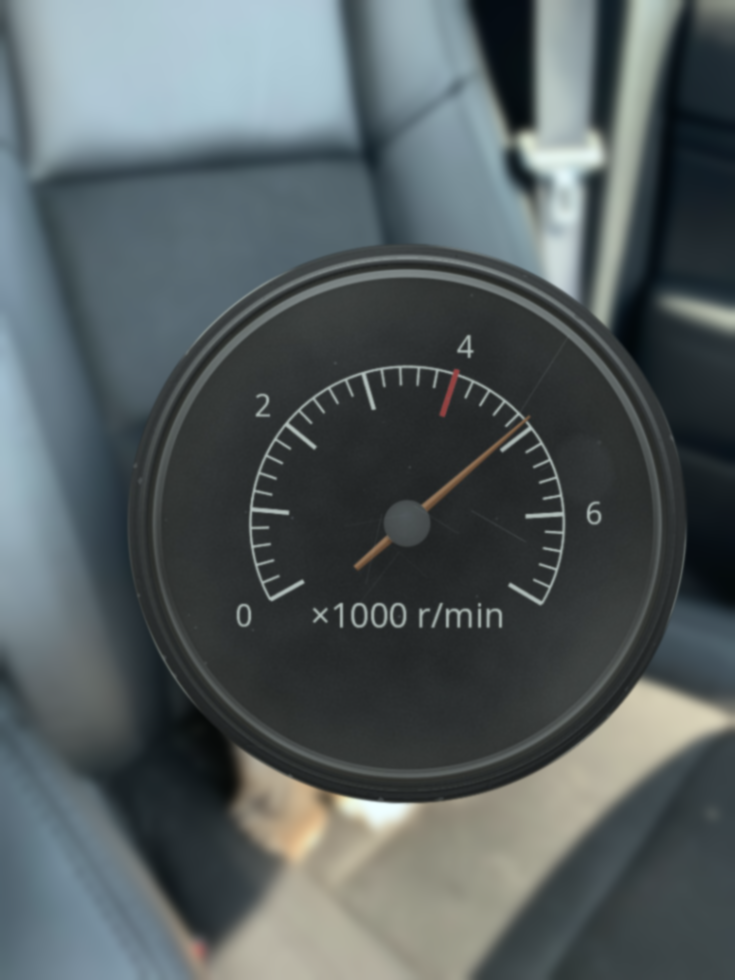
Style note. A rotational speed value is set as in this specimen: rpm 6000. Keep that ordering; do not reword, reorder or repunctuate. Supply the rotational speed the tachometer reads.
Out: rpm 4900
